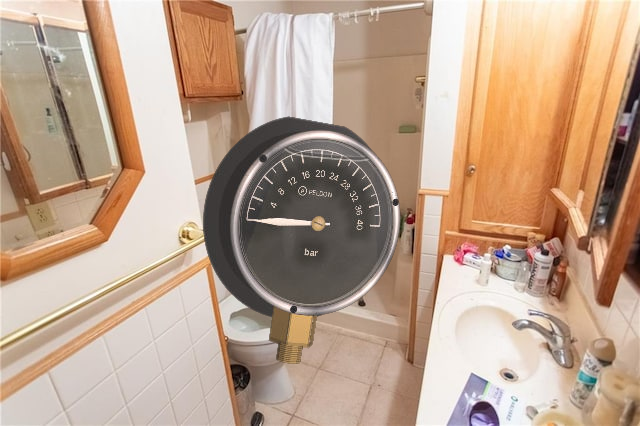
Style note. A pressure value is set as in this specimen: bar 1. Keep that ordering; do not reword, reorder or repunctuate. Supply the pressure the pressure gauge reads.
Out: bar 0
